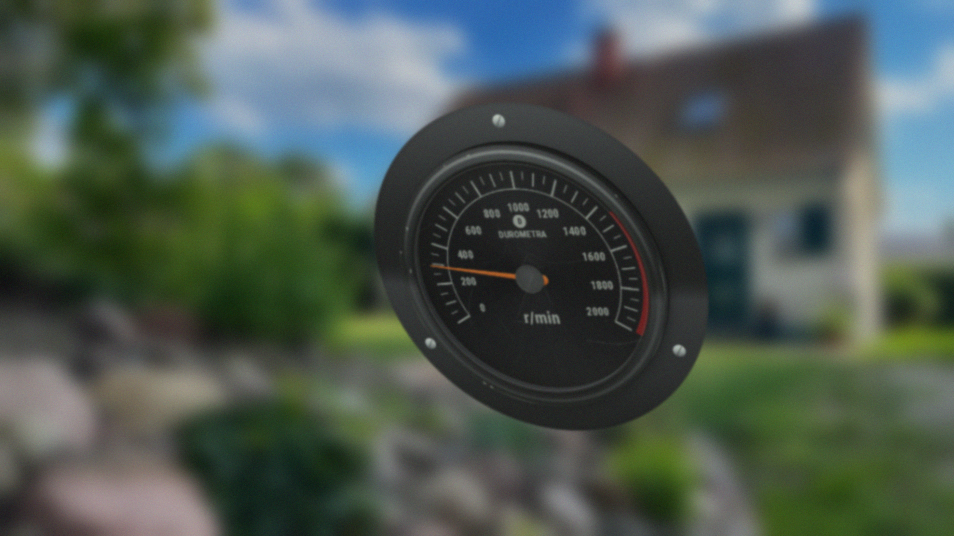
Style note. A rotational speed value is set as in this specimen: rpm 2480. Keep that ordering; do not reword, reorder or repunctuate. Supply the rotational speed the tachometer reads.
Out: rpm 300
